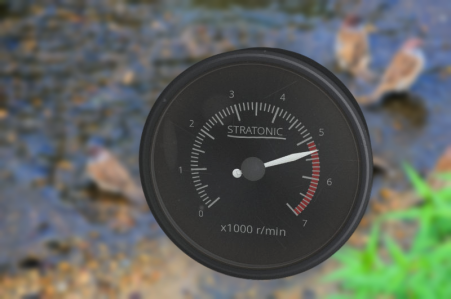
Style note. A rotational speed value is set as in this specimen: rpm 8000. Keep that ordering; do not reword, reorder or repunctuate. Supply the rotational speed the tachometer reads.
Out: rpm 5300
